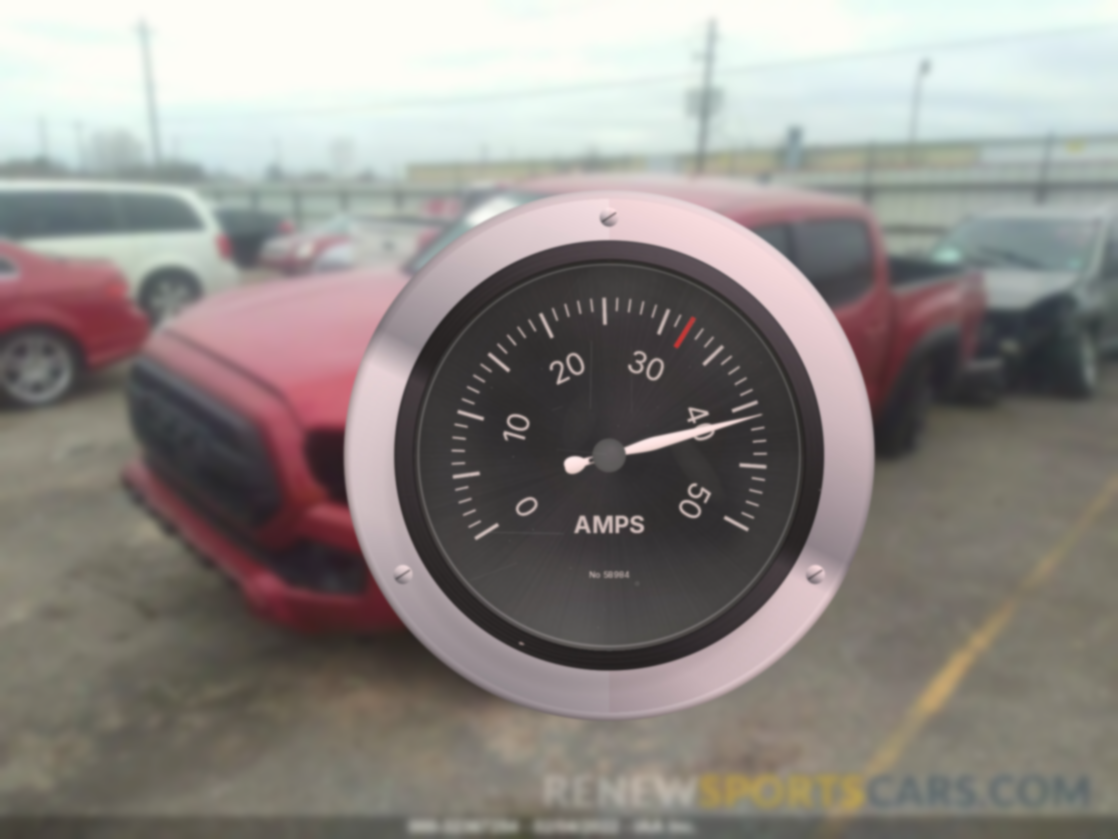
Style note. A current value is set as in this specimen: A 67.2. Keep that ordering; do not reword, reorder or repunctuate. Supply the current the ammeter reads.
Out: A 41
